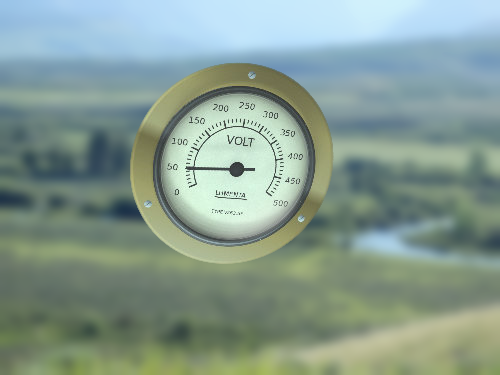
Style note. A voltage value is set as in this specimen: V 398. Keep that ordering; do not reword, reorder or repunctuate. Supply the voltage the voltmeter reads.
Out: V 50
